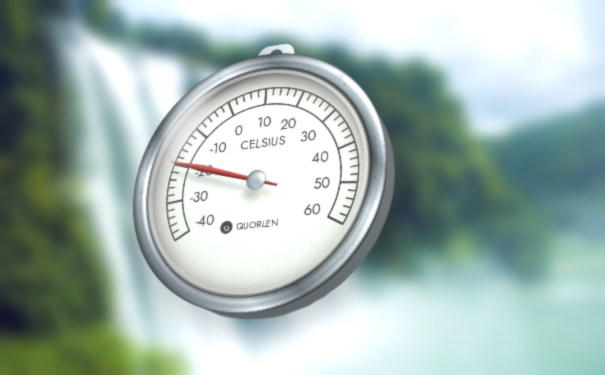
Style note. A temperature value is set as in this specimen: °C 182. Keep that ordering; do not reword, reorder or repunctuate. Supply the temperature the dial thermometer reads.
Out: °C -20
